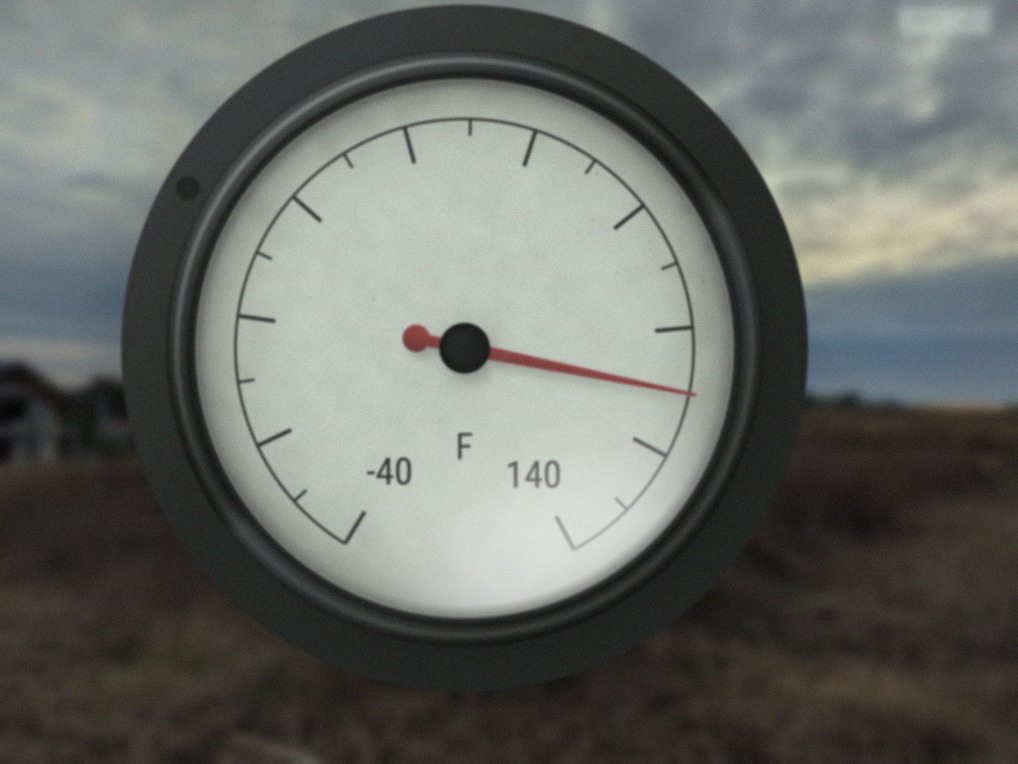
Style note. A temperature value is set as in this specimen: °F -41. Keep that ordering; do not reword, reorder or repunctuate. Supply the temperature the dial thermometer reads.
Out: °F 110
